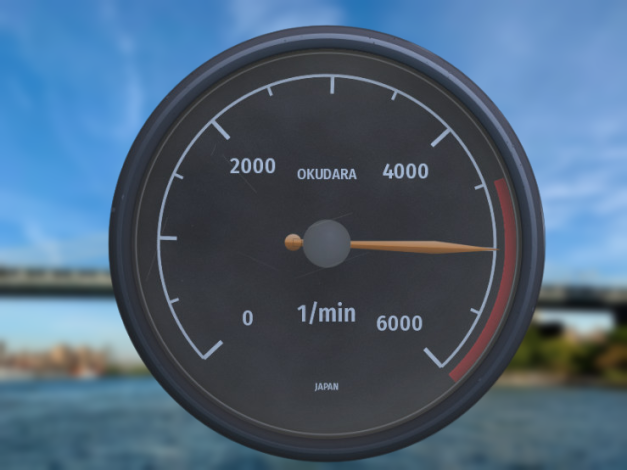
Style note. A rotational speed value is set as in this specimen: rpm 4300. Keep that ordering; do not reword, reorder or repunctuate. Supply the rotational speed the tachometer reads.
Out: rpm 5000
